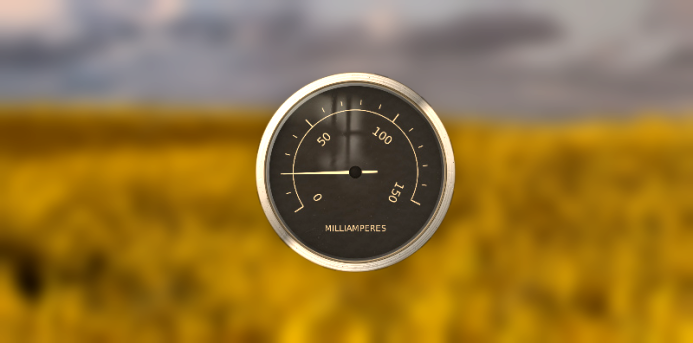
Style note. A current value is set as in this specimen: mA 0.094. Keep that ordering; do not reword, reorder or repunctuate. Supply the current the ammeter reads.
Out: mA 20
